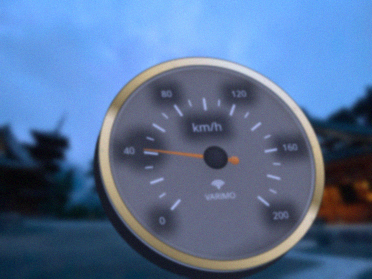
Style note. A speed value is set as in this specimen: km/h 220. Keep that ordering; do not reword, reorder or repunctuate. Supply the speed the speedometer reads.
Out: km/h 40
